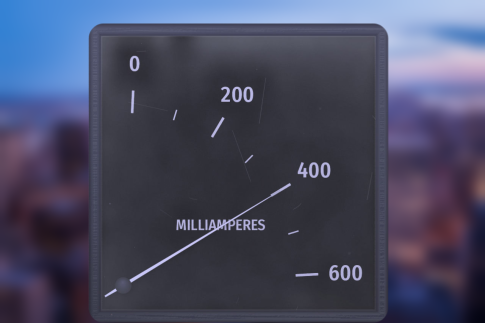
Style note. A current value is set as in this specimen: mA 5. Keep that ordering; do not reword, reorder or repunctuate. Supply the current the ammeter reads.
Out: mA 400
